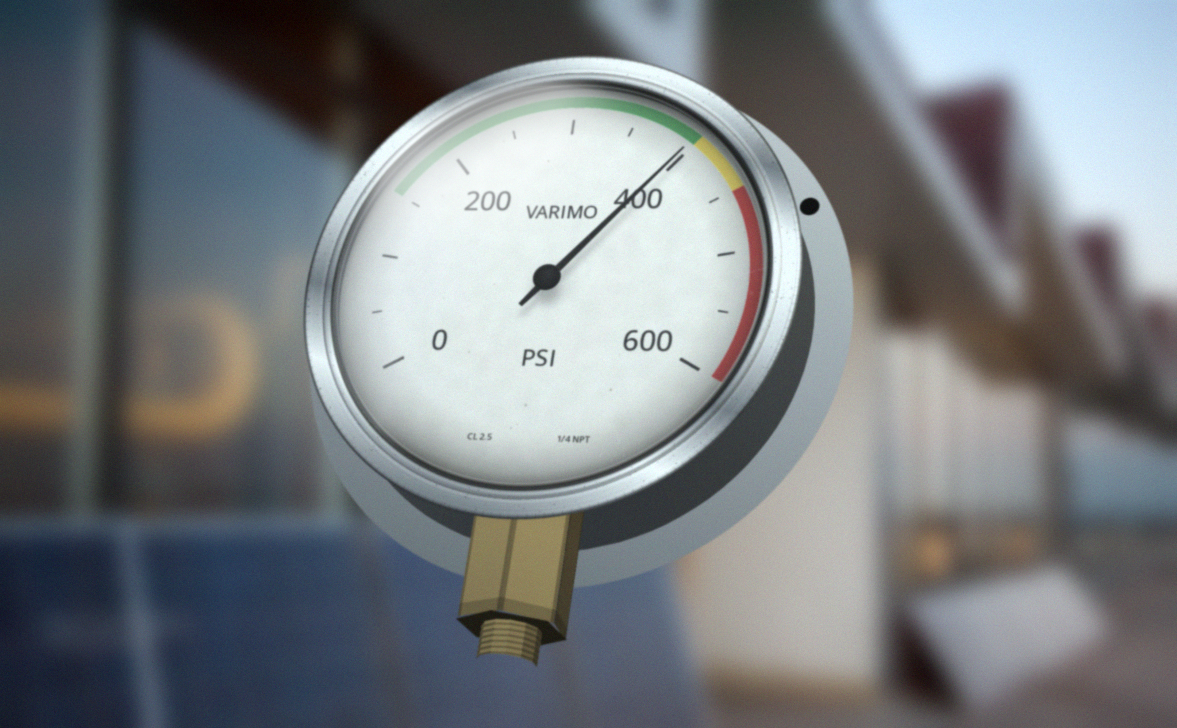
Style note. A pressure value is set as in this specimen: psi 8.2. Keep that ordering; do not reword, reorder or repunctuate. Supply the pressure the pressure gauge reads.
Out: psi 400
